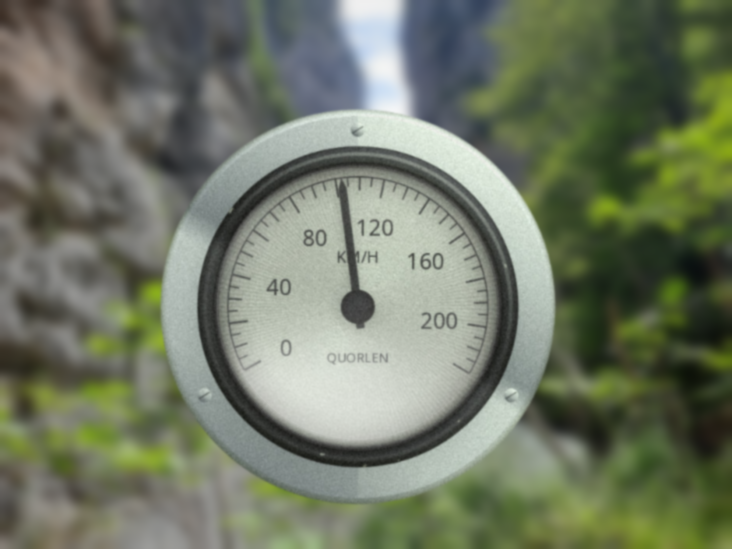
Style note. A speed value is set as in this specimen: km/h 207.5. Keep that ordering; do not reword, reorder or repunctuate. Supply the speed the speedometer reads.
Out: km/h 102.5
